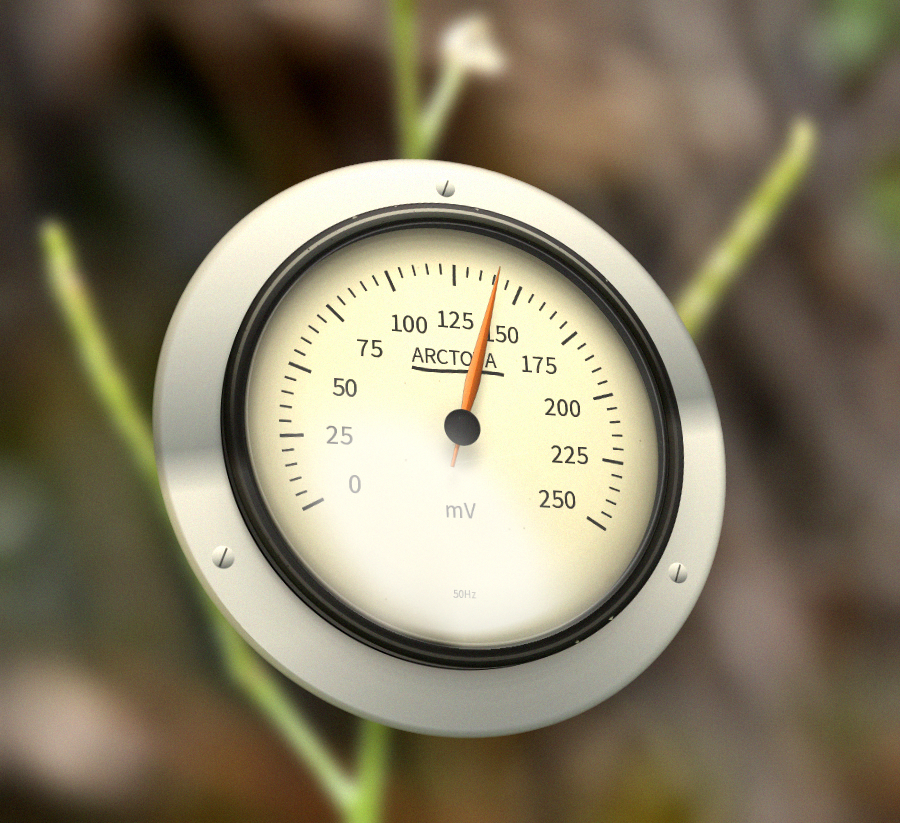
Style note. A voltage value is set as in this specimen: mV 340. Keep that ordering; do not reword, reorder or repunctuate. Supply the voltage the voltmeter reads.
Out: mV 140
